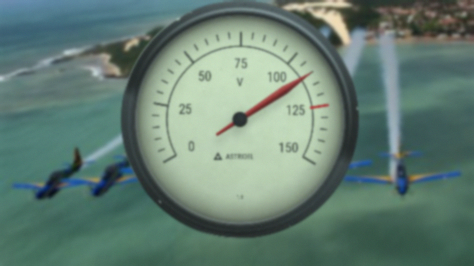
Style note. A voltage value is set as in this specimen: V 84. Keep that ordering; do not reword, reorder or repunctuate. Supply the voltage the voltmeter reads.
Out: V 110
